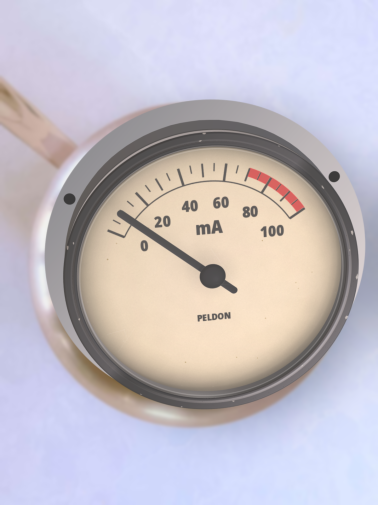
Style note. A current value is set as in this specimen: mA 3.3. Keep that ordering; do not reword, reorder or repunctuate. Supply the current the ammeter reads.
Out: mA 10
